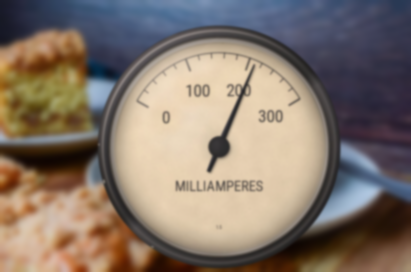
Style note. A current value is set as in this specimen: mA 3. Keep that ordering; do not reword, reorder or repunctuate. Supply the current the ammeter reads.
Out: mA 210
